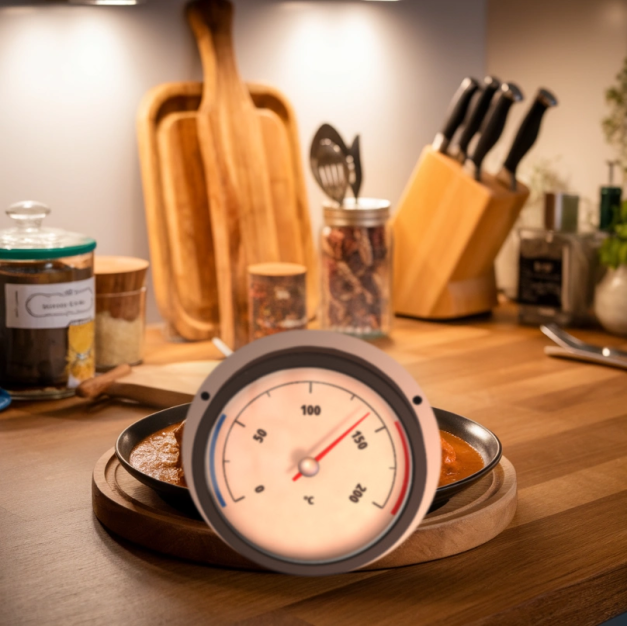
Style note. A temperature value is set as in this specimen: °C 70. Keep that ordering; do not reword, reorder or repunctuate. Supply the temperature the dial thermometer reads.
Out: °C 137.5
